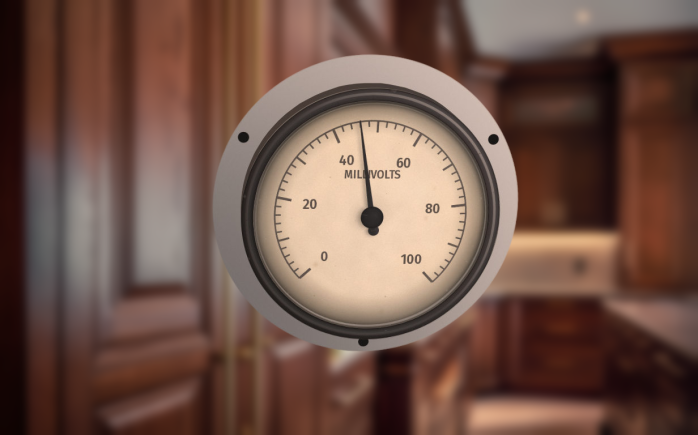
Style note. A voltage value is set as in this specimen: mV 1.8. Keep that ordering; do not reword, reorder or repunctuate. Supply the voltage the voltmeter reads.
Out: mV 46
